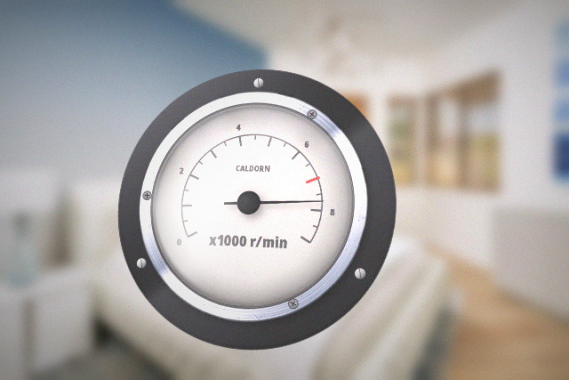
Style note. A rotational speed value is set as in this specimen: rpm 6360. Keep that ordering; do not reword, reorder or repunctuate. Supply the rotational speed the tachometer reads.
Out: rpm 7750
